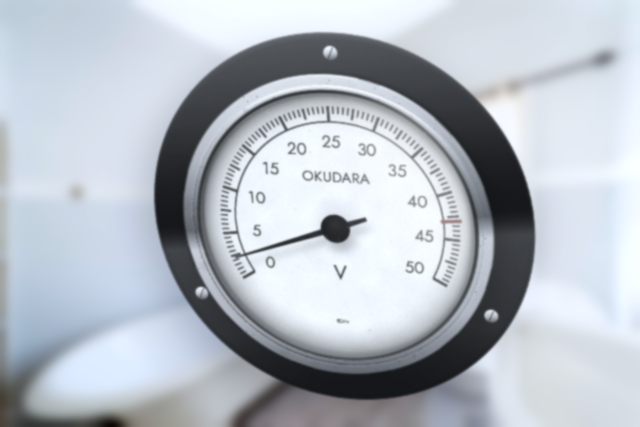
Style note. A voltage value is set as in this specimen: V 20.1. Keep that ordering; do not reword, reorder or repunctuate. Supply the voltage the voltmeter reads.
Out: V 2.5
